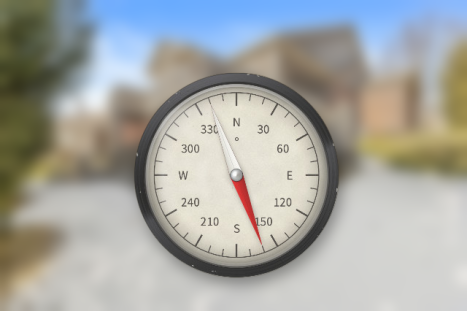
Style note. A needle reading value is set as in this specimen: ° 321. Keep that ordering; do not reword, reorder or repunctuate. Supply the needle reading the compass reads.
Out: ° 160
